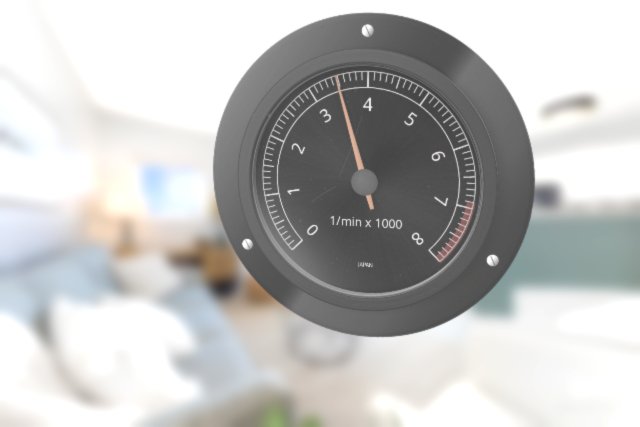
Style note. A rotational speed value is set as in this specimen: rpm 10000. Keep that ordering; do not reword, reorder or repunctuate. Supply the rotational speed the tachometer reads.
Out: rpm 3500
